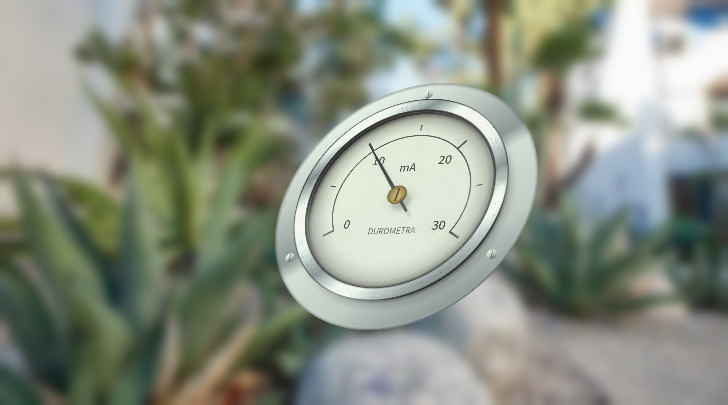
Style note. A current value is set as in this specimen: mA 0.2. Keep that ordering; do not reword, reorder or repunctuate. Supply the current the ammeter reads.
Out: mA 10
